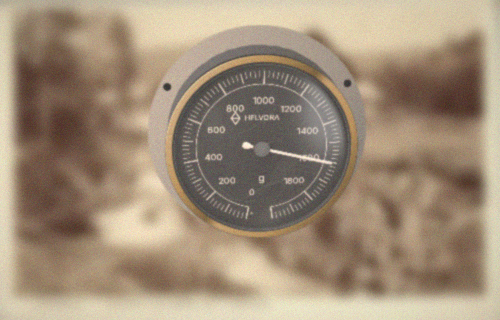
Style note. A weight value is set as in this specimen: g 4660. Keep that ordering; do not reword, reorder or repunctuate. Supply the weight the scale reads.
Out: g 1600
